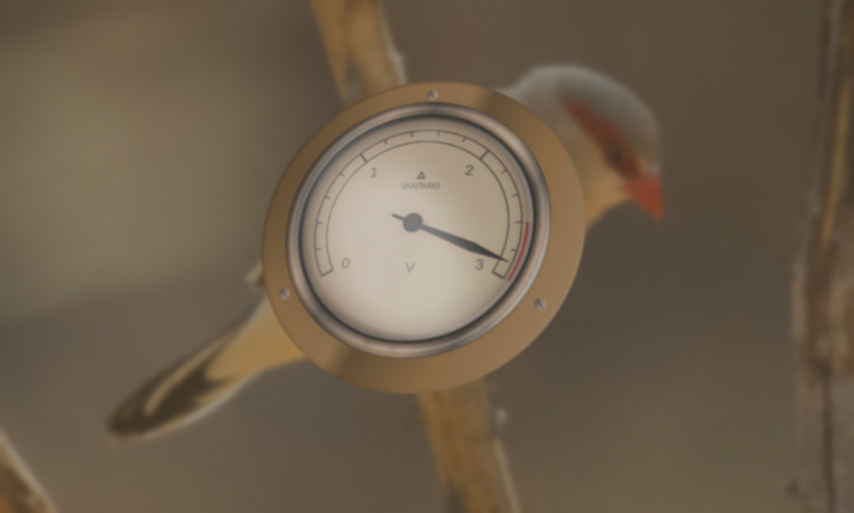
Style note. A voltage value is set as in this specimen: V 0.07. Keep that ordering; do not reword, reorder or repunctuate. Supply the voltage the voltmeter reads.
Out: V 2.9
